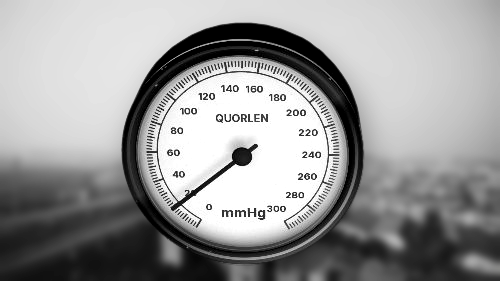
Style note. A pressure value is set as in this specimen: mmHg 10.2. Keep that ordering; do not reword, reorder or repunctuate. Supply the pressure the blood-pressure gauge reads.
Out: mmHg 20
